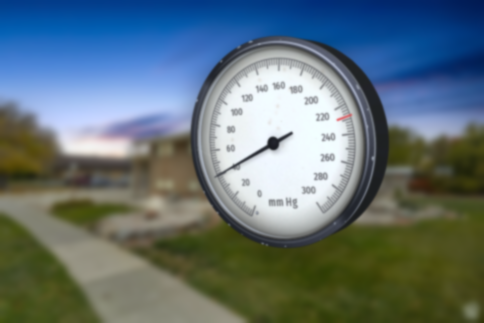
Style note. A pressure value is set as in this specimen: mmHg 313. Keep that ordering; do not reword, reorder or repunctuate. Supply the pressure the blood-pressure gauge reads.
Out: mmHg 40
